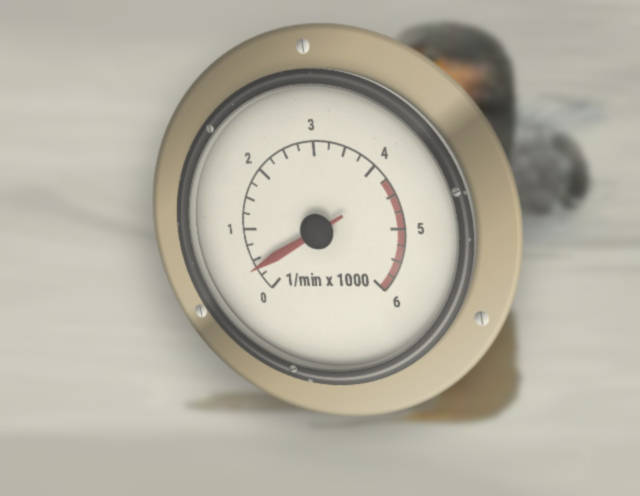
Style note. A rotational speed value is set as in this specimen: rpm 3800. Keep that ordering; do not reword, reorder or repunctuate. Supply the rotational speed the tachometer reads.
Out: rpm 375
